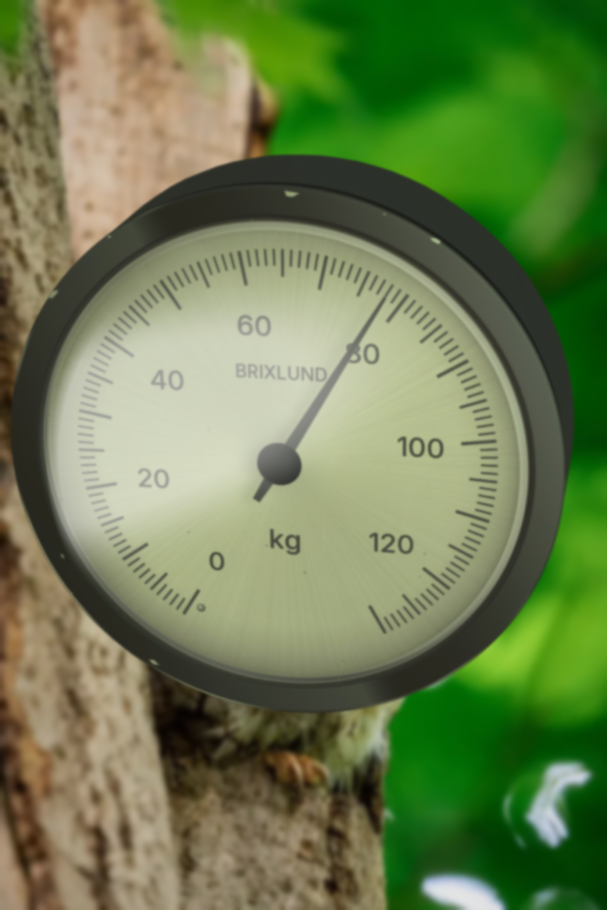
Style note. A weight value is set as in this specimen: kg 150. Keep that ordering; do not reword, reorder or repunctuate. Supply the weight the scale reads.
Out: kg 78
